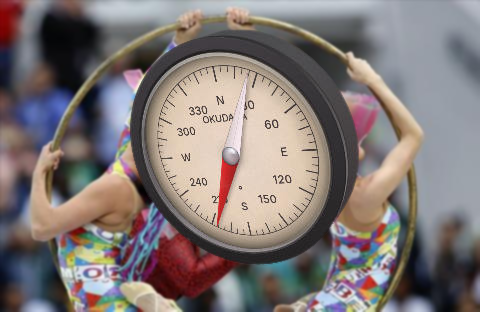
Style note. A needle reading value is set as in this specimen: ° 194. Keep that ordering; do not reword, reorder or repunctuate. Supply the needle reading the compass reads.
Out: ° 205
